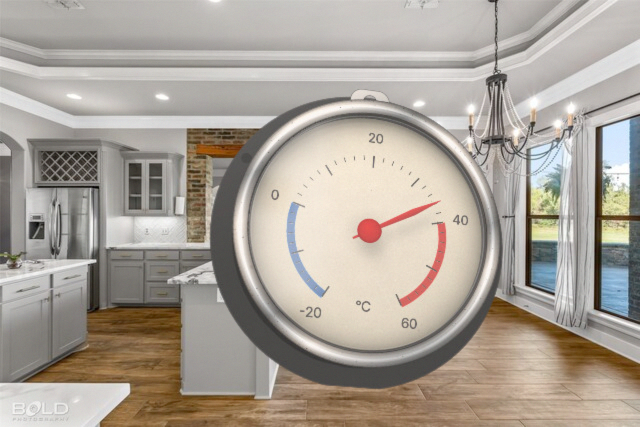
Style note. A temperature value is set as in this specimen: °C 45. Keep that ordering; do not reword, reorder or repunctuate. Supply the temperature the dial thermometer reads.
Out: °C 36
